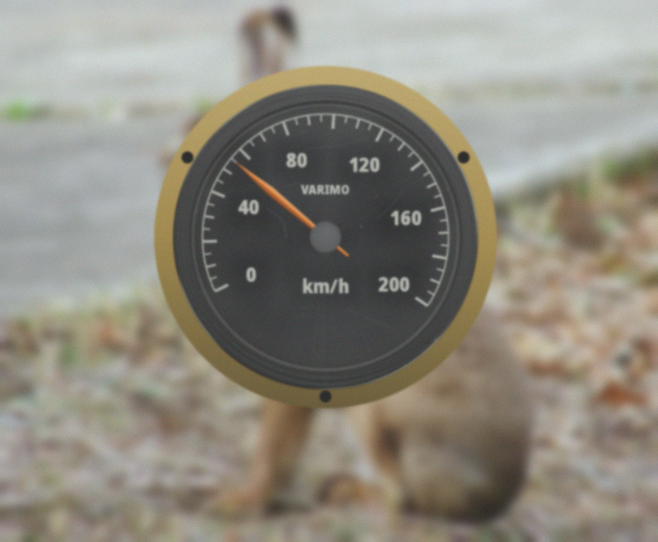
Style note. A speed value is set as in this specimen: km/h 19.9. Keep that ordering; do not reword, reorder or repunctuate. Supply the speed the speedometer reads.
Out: km/h 55
